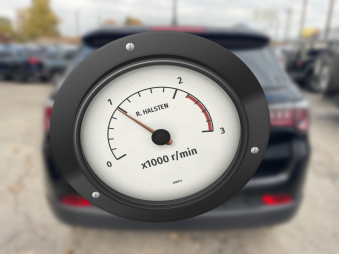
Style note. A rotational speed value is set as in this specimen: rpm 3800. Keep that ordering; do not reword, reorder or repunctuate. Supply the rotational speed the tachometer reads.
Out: rpm 1000
